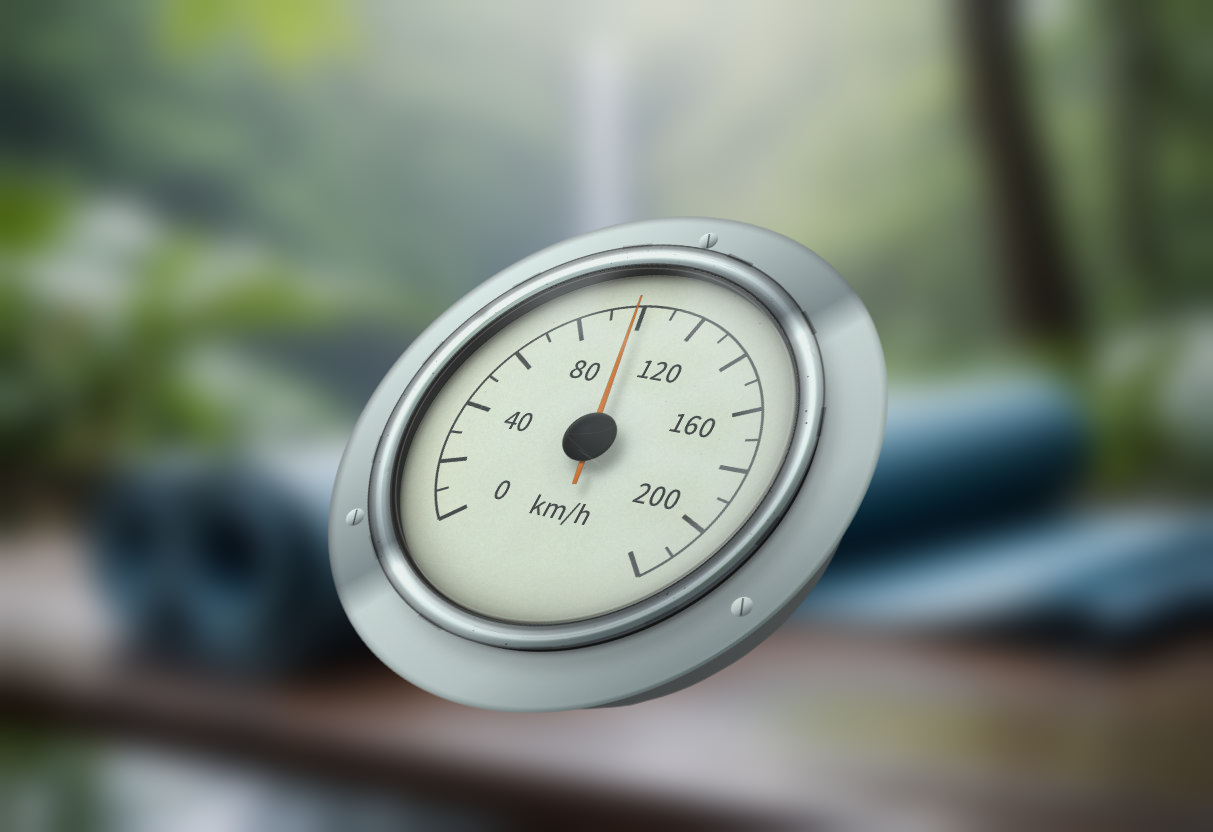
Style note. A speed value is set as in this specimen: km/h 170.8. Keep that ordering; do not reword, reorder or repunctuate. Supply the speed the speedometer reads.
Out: km/h 100
